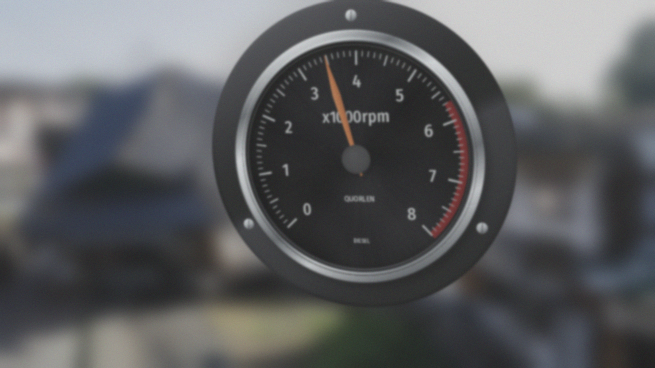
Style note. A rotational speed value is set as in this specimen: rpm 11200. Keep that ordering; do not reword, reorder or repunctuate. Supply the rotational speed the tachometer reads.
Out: rpm 3500
